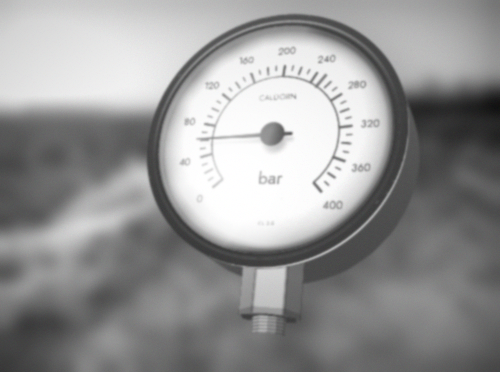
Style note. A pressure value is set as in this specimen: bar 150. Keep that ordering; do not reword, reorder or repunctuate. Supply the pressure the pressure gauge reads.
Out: bar 60
